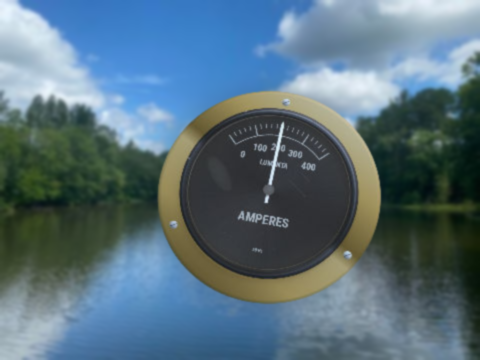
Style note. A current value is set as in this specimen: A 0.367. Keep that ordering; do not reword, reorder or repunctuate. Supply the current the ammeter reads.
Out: A 200
